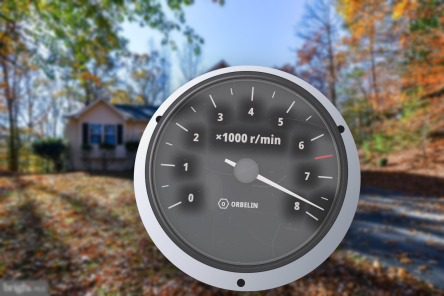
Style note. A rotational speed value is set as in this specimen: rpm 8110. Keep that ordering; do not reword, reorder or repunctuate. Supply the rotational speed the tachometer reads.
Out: rpm 7750
